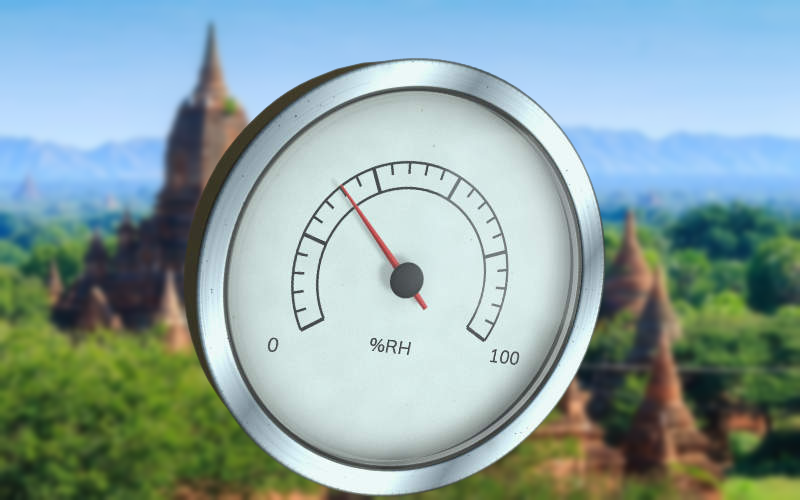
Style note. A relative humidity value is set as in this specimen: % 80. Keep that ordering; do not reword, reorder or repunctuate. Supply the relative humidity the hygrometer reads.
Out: % 32
